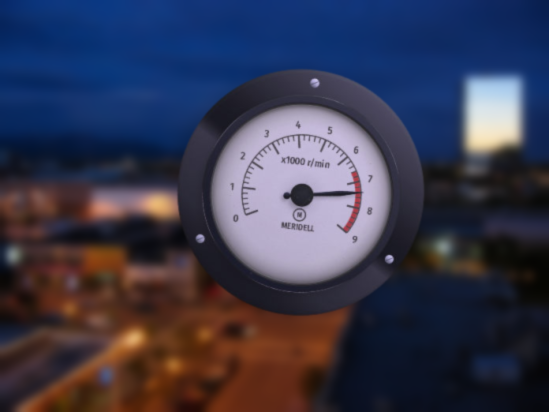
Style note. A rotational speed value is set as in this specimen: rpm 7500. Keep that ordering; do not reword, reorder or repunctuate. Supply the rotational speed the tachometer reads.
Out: rpm 7400
